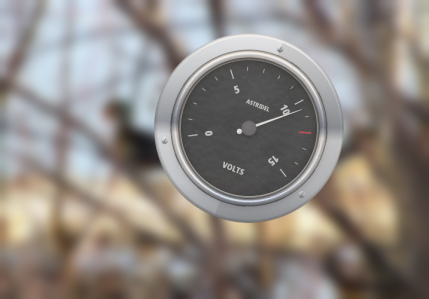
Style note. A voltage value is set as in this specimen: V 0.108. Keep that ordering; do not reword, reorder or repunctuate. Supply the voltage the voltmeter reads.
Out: V 10.5
